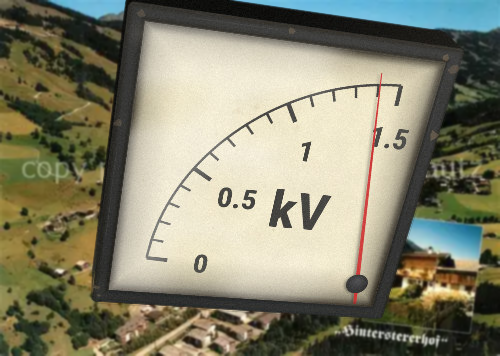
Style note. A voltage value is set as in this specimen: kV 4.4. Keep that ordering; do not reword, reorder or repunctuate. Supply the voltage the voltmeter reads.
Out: kV 1.4
